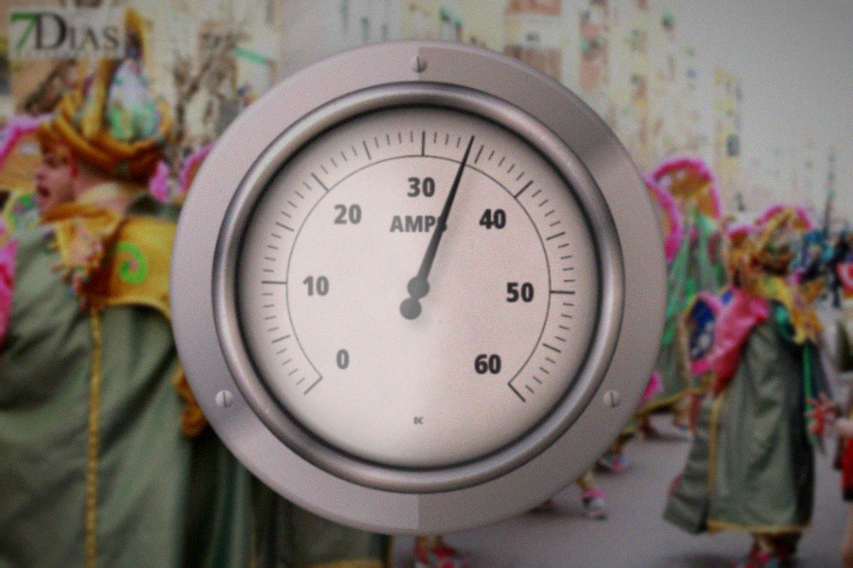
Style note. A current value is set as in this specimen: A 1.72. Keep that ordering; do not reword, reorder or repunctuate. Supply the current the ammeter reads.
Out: A 34
